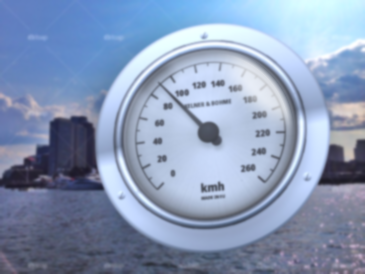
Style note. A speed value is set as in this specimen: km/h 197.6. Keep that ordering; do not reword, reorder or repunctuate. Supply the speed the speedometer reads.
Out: km/h 90
